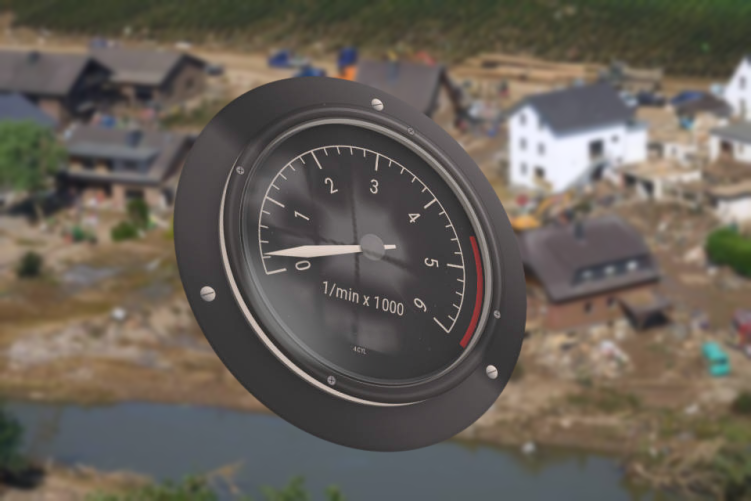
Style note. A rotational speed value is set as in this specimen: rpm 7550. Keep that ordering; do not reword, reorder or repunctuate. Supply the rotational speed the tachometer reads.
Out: rpm 200
